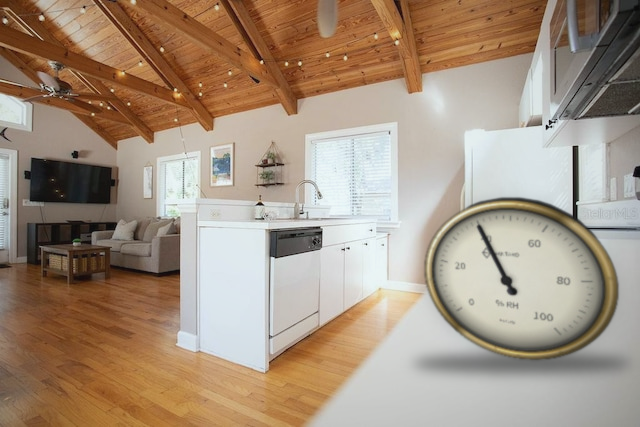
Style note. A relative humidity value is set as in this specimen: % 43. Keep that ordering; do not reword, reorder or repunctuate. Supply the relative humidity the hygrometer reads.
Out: % 40
